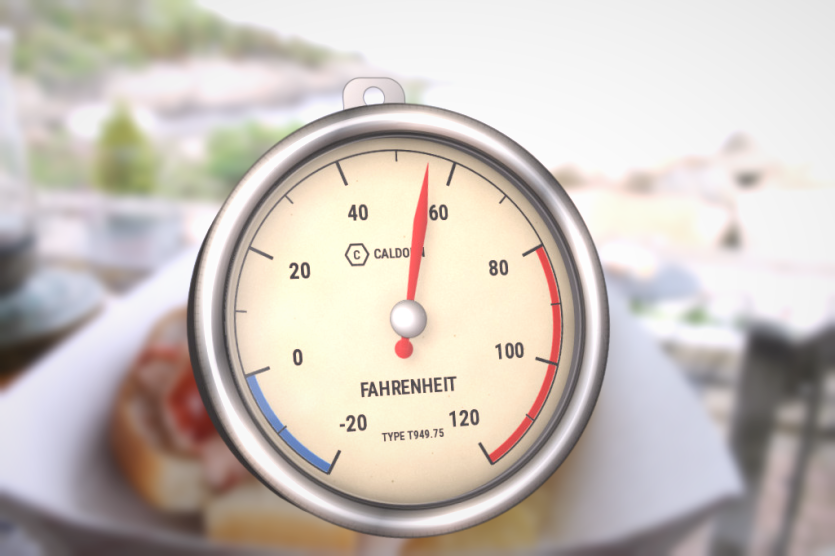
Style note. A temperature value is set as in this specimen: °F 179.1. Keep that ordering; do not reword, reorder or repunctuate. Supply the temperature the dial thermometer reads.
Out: °F 55
